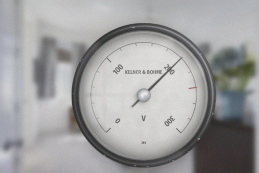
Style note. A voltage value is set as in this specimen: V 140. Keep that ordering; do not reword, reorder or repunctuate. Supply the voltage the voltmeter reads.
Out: V 200
